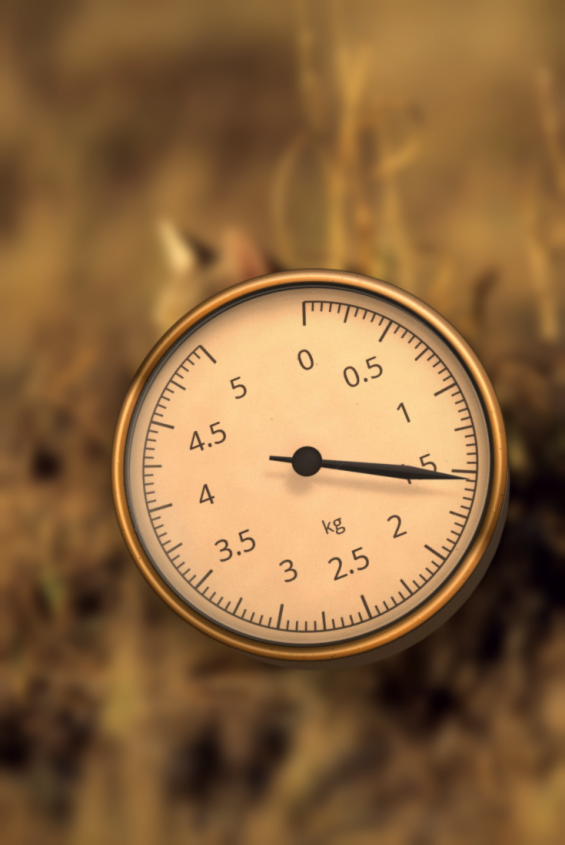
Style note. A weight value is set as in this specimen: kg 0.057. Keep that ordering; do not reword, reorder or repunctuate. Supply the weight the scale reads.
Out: kg 1.55
